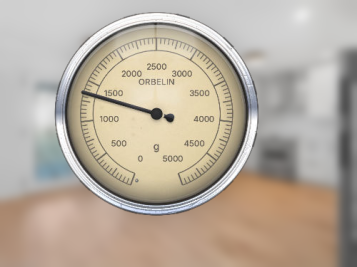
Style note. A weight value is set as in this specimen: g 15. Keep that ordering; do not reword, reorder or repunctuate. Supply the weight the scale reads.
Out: g 1350
